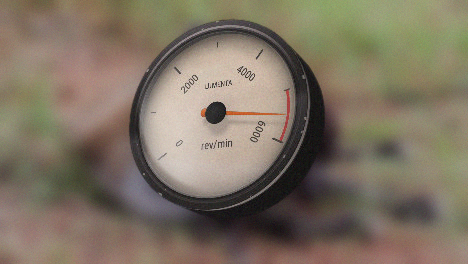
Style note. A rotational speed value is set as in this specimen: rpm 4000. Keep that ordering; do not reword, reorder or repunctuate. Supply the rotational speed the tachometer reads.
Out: rpm 5500
